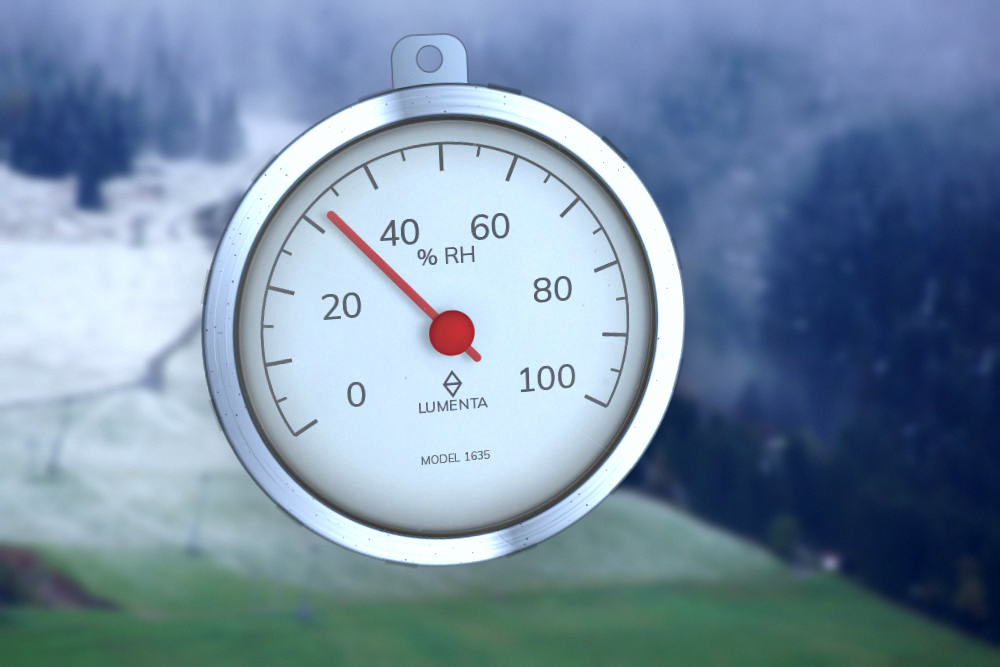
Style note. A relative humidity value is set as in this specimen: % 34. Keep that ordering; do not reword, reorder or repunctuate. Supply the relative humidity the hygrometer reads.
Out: % 32.5
